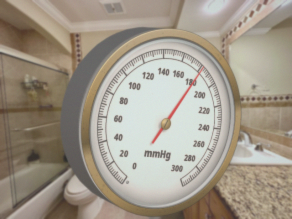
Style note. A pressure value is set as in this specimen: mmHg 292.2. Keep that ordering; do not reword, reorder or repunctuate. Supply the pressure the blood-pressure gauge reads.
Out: mmHg 180
